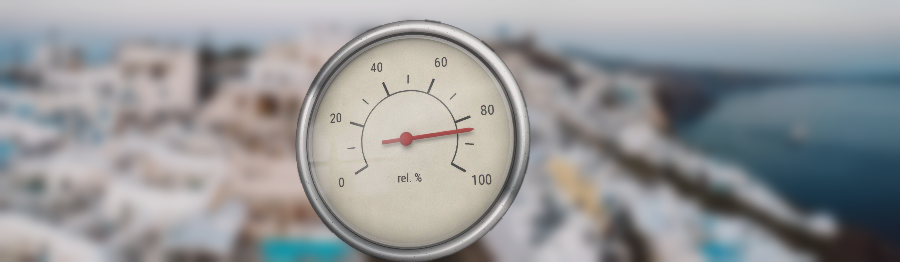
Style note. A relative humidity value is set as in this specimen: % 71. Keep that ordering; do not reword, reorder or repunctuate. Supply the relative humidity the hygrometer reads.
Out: % 85
